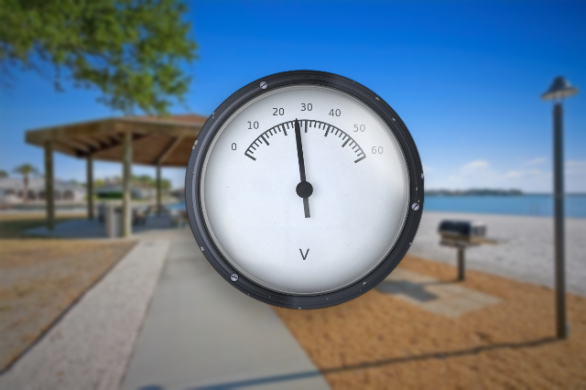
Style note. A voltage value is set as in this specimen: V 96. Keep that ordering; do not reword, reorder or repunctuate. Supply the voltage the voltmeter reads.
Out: V 26
